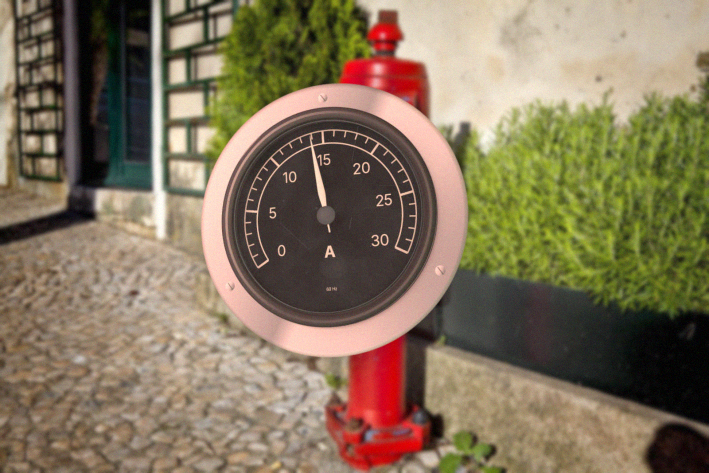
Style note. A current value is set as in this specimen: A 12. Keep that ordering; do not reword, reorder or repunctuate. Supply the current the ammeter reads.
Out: A 14
